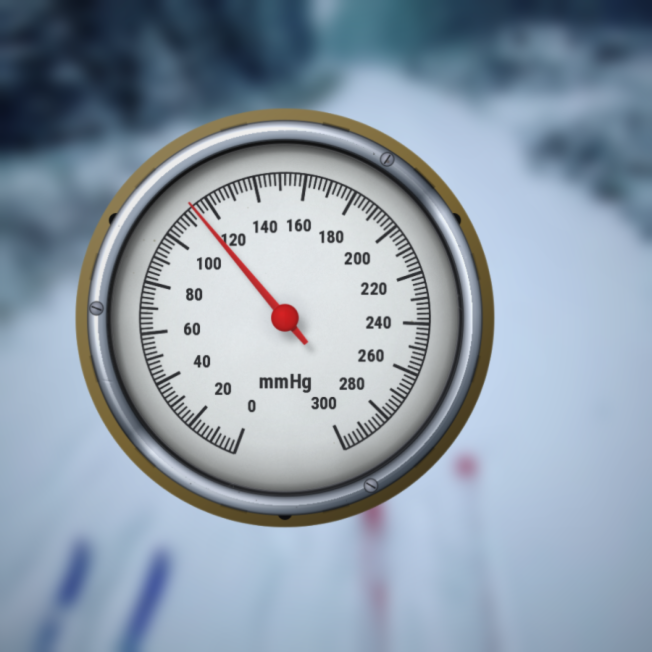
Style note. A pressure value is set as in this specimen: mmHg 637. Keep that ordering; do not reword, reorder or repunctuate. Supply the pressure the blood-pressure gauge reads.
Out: mmHg 114
